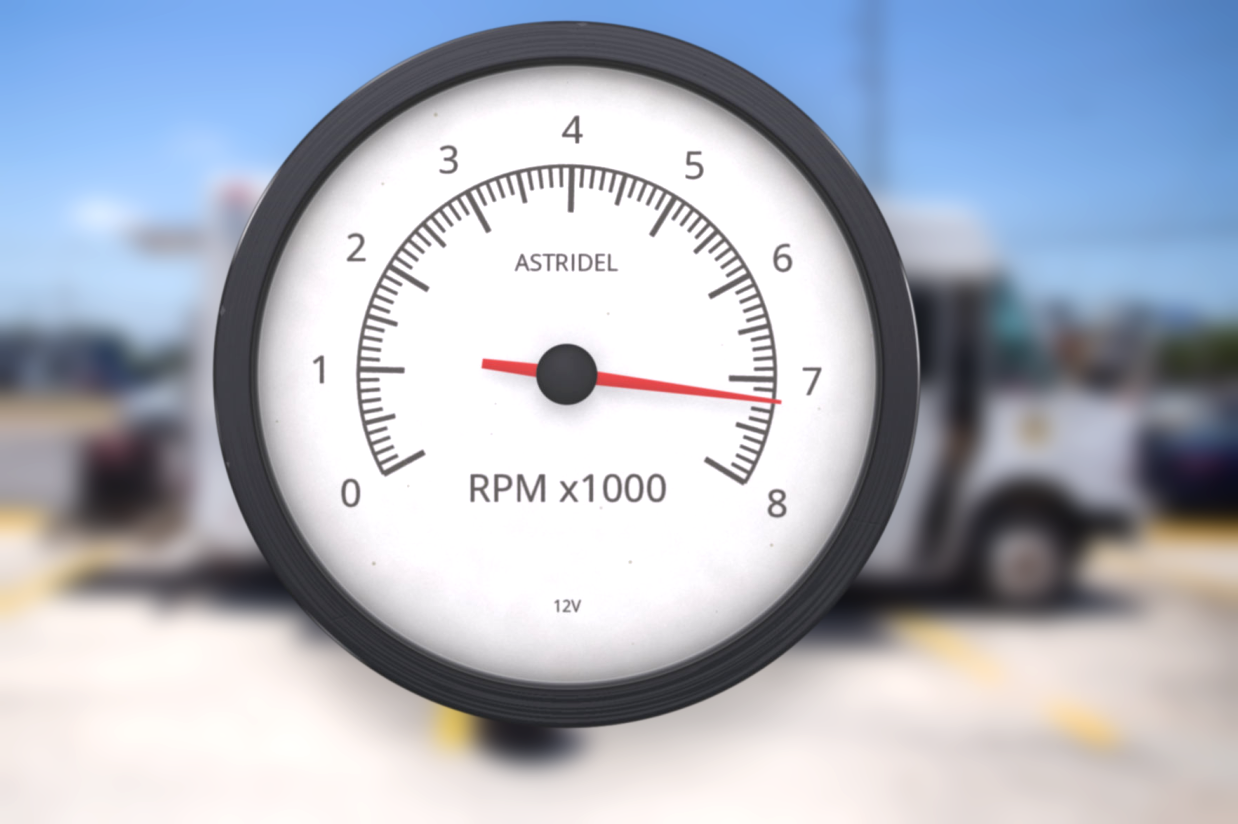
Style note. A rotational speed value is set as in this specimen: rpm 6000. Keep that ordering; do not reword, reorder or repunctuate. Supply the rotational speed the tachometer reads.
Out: rpm 7200
